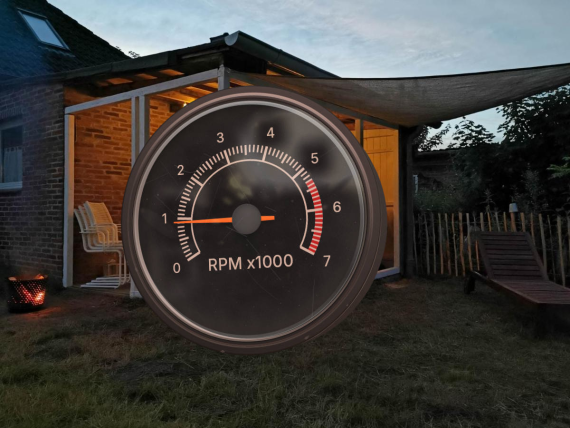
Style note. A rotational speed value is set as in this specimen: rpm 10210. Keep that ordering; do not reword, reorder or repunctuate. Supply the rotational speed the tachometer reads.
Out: rpm 900
